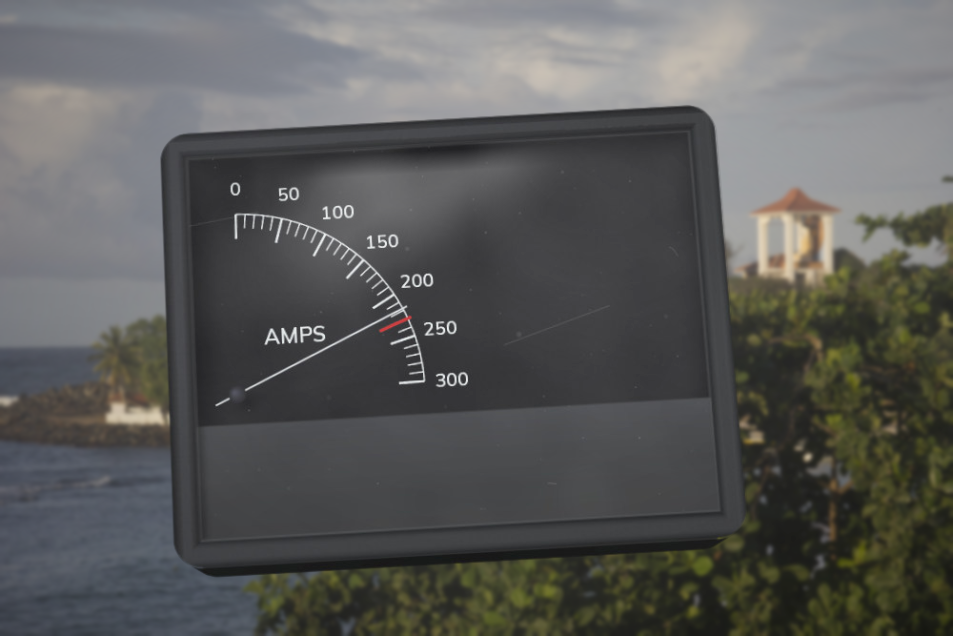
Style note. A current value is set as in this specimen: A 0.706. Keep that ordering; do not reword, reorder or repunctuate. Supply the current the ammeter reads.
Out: A 220
